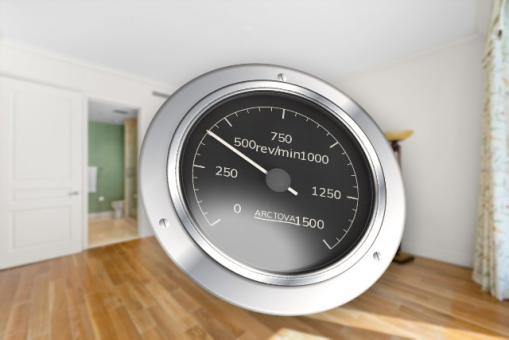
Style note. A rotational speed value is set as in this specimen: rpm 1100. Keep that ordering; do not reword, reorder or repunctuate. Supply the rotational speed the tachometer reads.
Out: rpm 400
